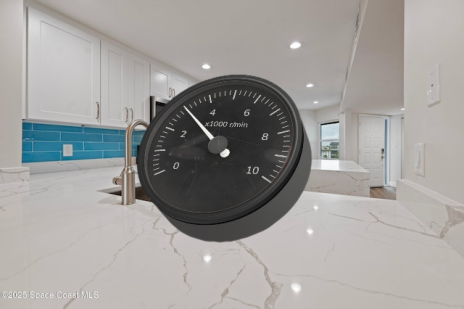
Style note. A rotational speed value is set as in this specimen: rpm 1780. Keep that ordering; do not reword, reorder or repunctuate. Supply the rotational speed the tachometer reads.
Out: rpm 3000
